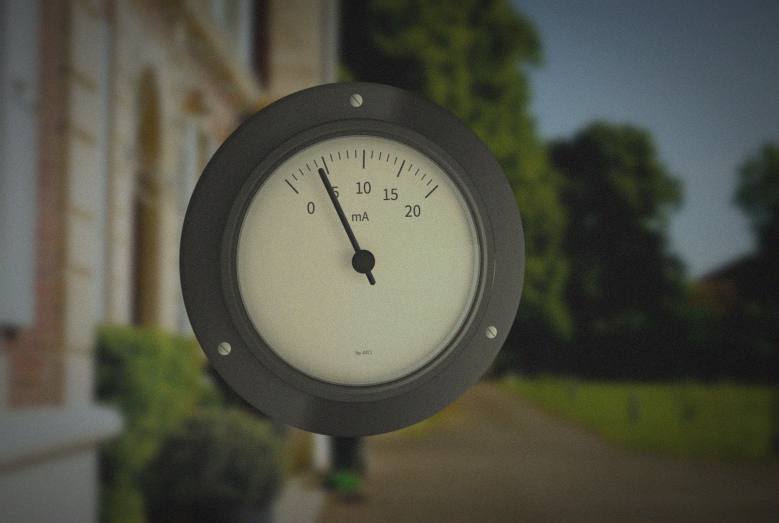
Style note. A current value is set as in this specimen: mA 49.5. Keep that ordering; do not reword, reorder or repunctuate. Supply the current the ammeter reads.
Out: mA 4
